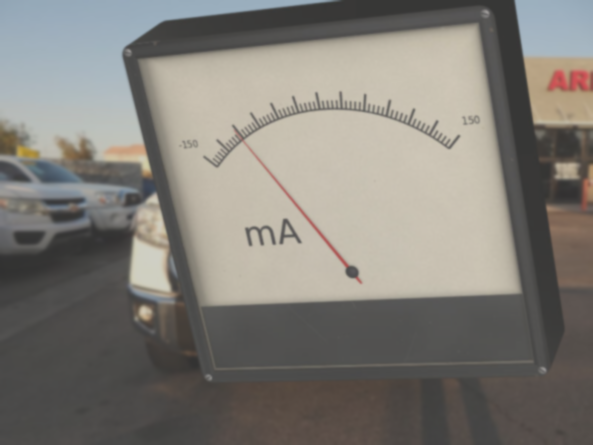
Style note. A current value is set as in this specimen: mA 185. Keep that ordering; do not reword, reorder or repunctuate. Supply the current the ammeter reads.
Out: mA -100
